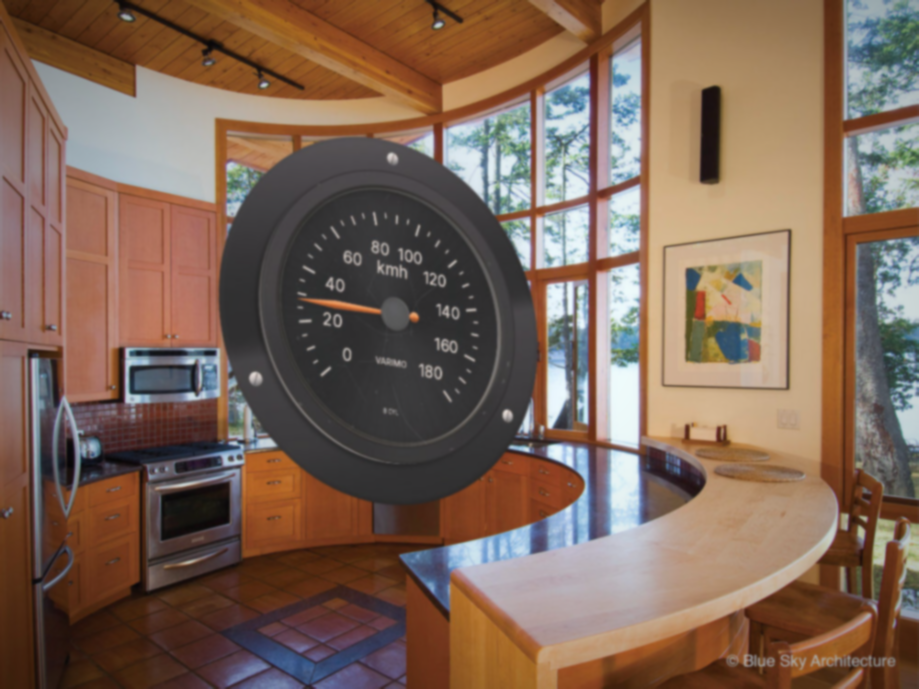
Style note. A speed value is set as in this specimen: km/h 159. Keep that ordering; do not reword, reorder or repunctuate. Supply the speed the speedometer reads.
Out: km/h 27.5
